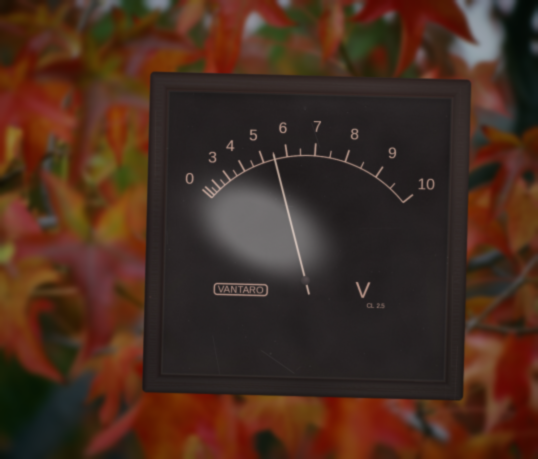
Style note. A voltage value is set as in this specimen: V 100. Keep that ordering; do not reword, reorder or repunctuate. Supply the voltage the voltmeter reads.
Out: V 5.5
